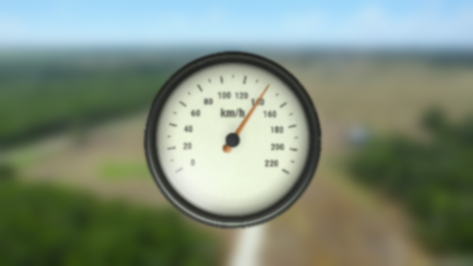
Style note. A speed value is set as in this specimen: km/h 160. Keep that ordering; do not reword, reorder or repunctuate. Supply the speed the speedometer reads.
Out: km/h 140
